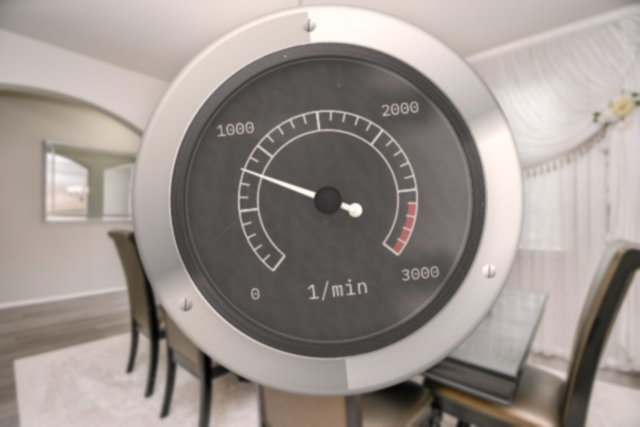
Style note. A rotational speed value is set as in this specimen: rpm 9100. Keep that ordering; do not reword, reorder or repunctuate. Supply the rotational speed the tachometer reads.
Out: rpm 800
